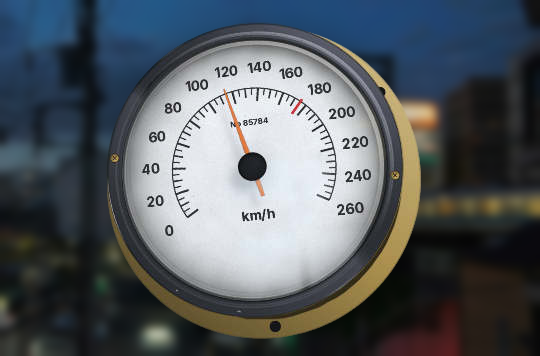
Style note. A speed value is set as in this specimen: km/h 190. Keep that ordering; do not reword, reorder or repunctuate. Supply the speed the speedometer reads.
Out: km/h 115
